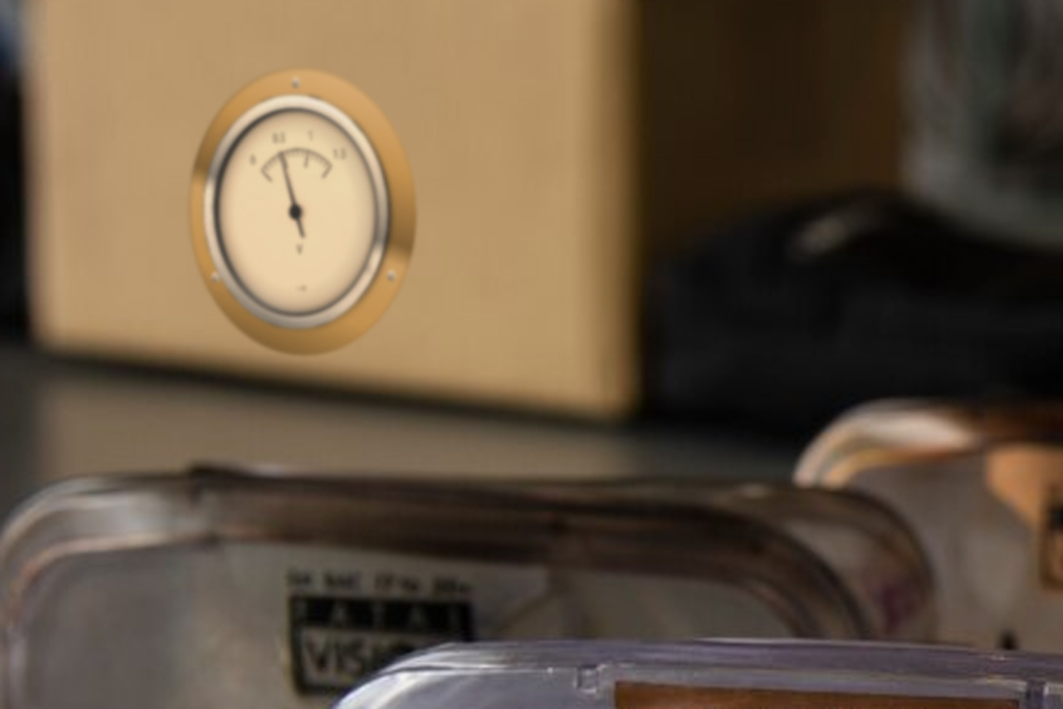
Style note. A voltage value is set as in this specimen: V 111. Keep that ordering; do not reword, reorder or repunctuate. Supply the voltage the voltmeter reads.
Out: V 0.5
